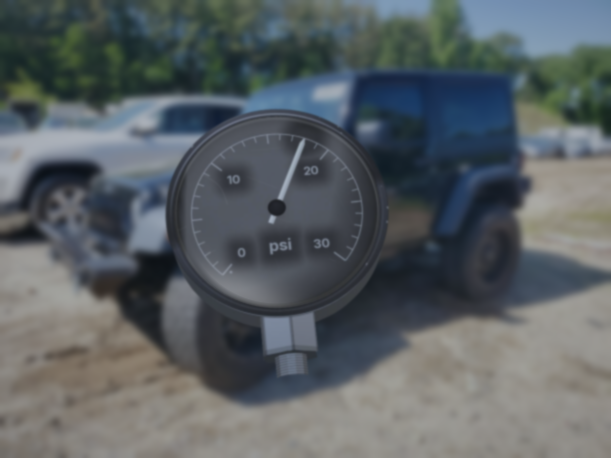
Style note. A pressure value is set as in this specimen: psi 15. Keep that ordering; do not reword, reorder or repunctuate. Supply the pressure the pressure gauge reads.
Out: psi 18
